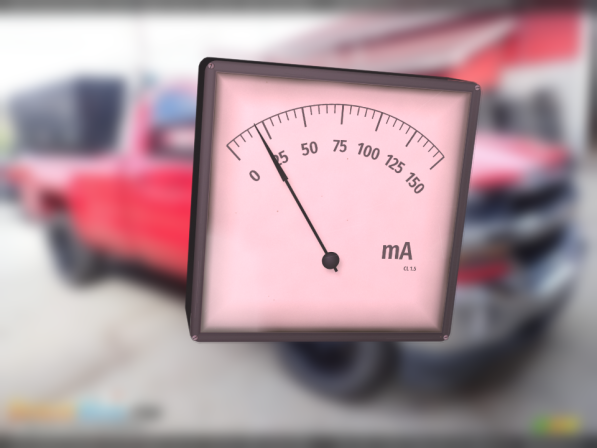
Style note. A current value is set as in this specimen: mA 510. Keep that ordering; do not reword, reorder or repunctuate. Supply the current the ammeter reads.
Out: mA 20
